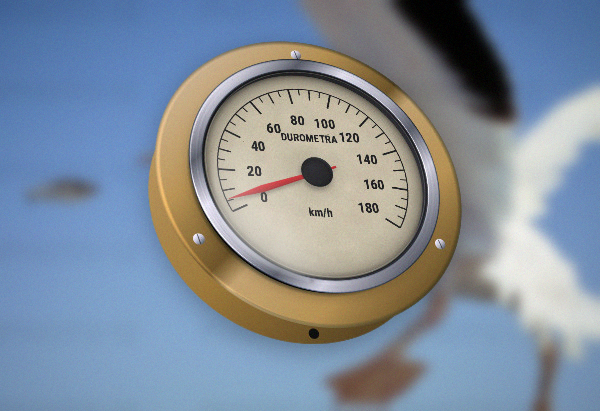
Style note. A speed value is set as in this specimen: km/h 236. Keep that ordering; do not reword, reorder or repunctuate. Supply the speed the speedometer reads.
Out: km/h 5
